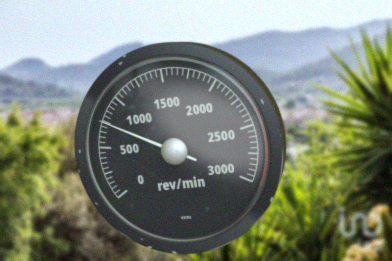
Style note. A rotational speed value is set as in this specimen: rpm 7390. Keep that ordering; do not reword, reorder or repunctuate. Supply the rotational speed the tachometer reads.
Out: rpm 750
